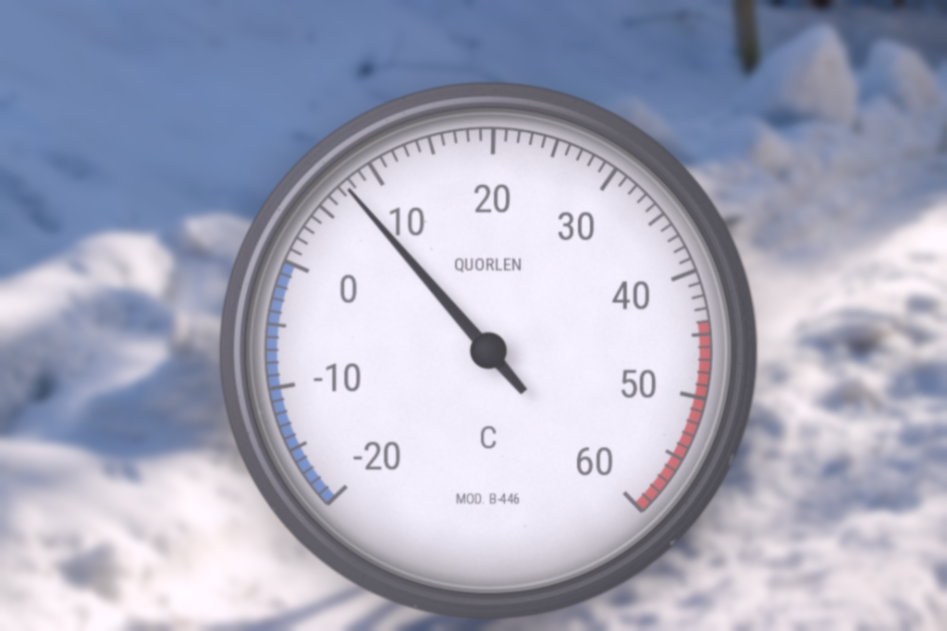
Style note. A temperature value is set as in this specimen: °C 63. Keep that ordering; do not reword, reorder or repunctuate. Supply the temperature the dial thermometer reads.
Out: °C 7.5
